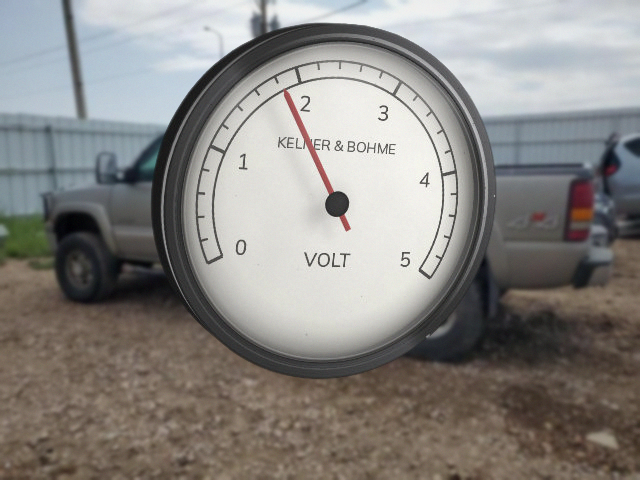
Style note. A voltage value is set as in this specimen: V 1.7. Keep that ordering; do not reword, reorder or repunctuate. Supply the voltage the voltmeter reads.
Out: V 1.8
